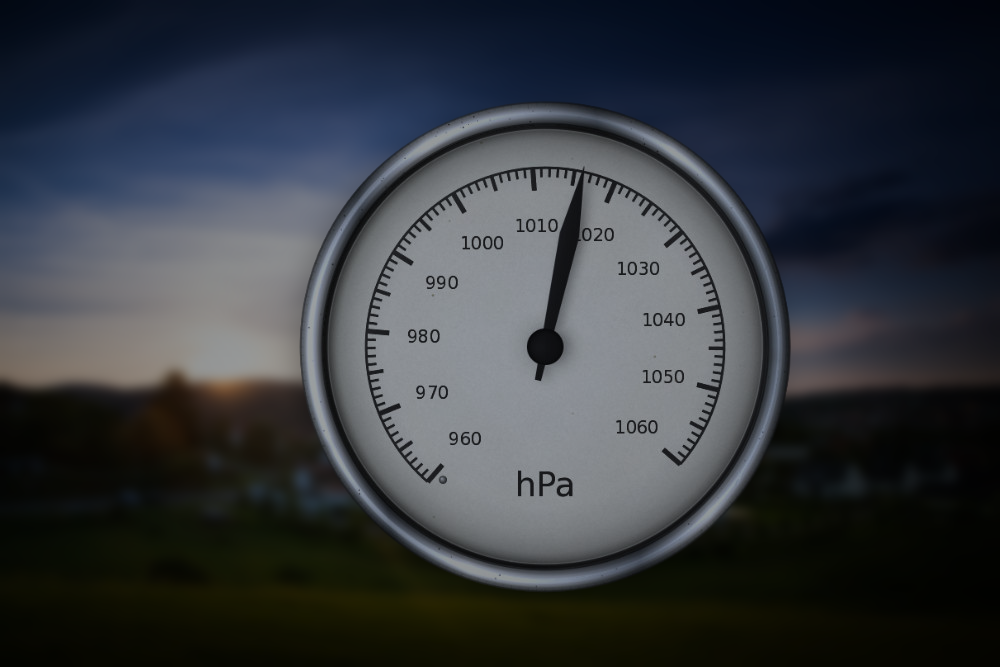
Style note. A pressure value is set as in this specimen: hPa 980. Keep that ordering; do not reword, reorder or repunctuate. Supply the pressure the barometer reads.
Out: hPa 1016
